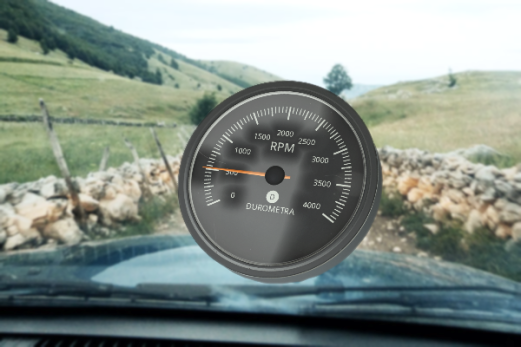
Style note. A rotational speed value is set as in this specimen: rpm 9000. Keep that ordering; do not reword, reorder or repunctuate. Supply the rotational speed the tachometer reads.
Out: rpm 500
